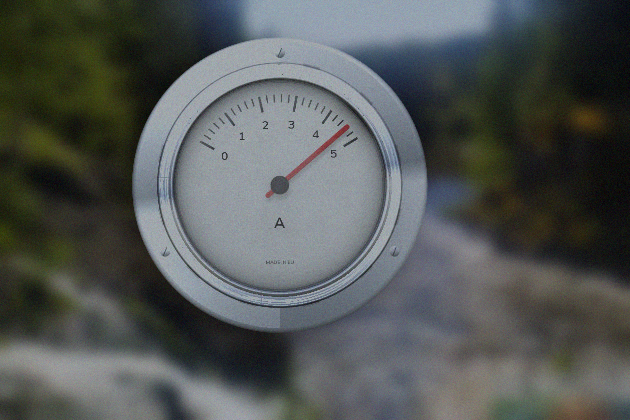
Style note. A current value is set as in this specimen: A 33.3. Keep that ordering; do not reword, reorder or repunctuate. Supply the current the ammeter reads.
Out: A 4.6
